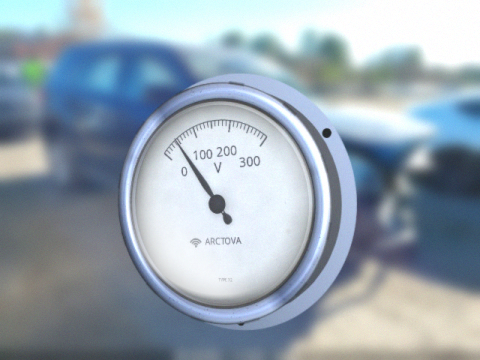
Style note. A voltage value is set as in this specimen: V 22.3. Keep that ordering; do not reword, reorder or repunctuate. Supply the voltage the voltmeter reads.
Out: V 50
